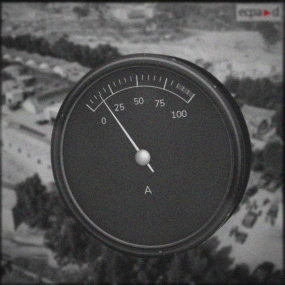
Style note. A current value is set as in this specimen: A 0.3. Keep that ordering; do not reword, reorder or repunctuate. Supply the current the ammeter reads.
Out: A 15
